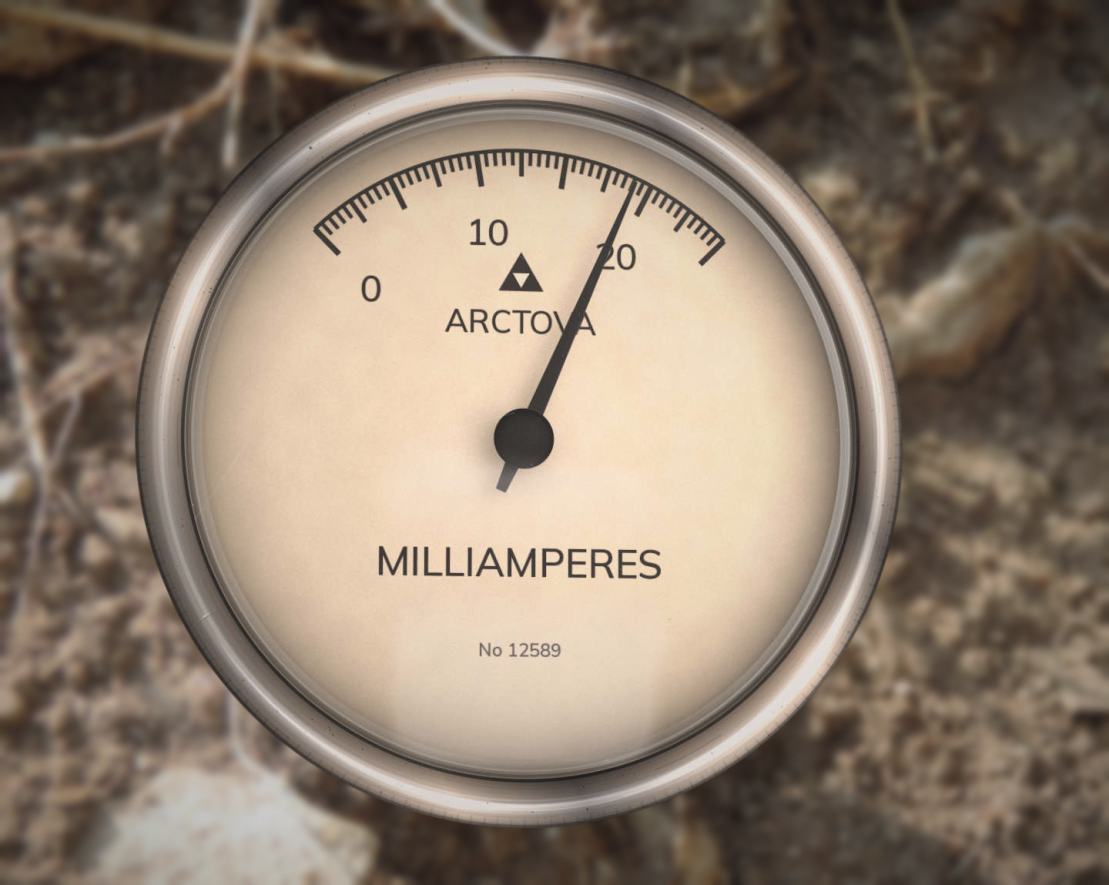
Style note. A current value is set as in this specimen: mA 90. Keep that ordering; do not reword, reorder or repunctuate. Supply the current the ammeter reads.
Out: mA 19
